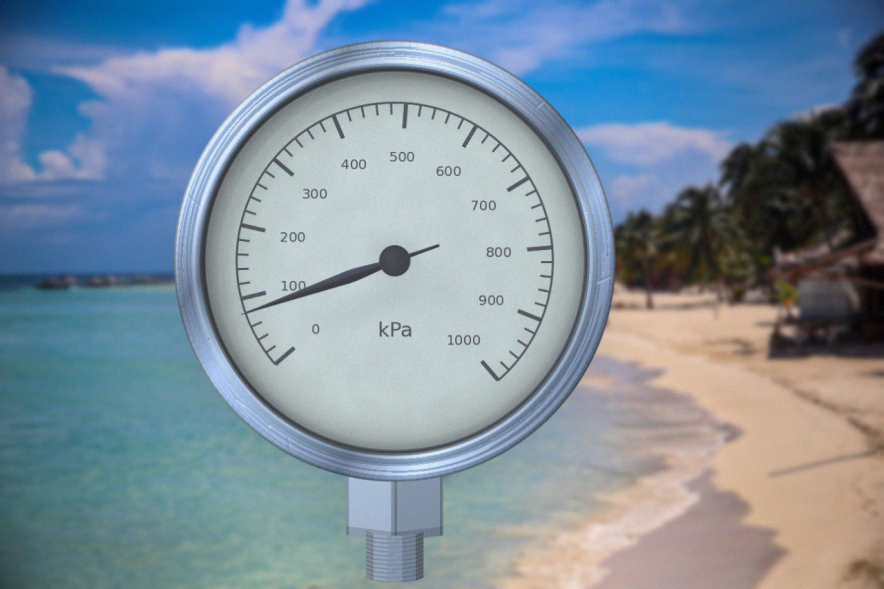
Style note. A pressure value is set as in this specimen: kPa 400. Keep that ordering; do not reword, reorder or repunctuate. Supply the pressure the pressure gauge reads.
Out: kPa 80
